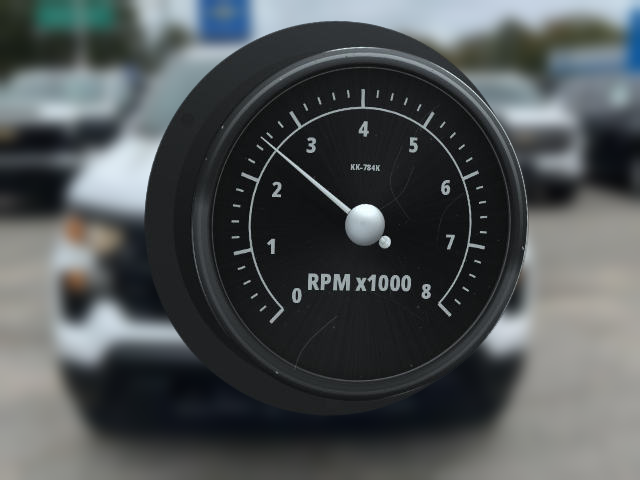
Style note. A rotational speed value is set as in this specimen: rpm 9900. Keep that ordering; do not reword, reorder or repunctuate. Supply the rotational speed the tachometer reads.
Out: rpm 2500
